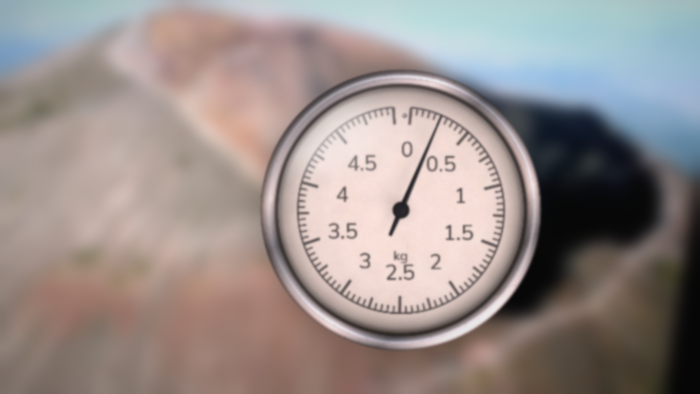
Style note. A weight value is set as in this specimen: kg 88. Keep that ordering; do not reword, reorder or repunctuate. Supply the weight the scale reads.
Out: kg 0.25
